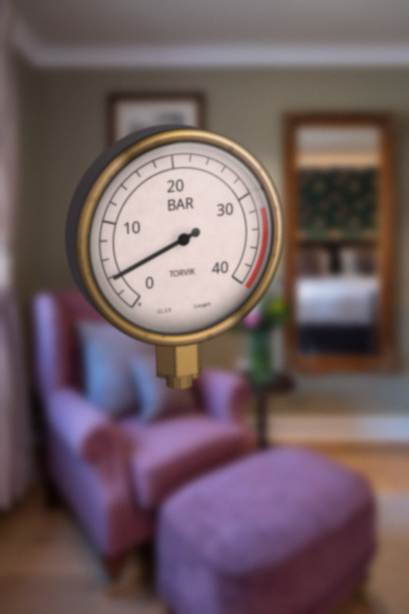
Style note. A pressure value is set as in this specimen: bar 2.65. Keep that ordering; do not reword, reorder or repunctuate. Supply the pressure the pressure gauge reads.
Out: bar 4
